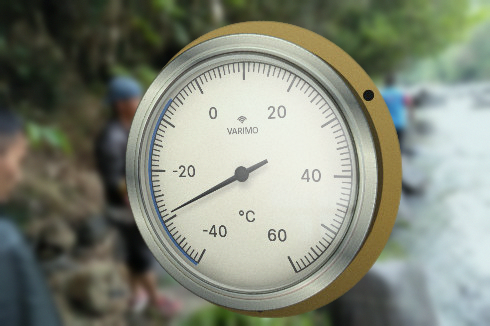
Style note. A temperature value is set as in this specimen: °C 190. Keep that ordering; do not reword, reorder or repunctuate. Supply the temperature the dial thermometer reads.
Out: °C -29
